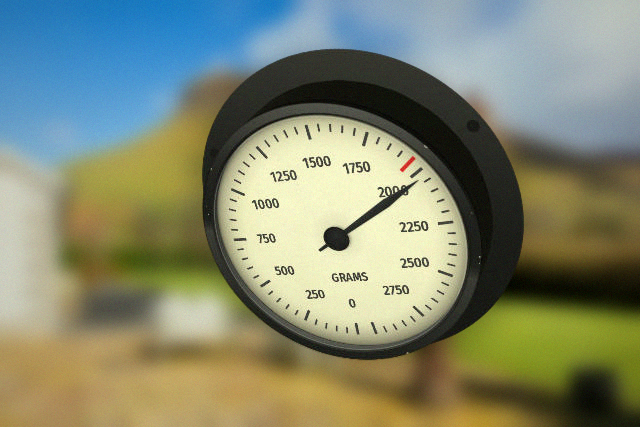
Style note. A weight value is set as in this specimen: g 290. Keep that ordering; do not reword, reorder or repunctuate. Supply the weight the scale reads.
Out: g 2025
